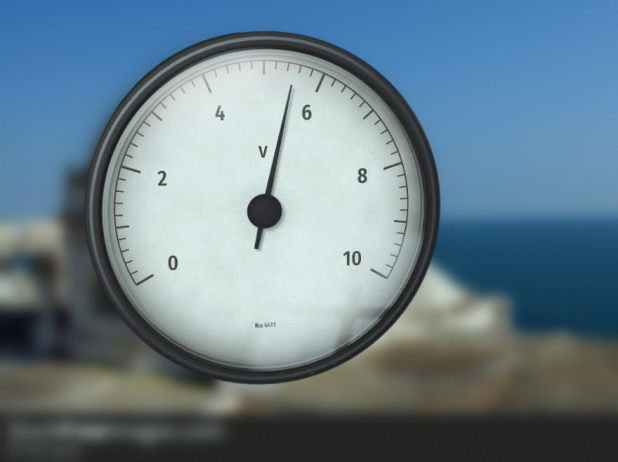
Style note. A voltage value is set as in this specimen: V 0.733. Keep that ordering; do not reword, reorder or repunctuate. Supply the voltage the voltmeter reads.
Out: V 5.5
